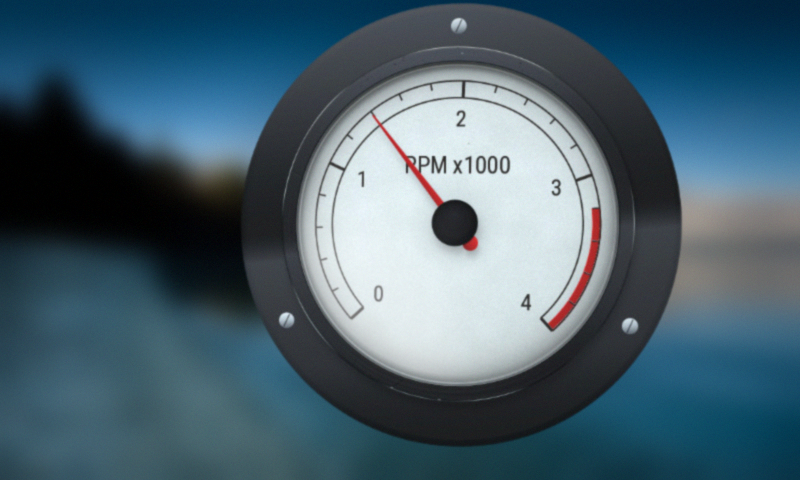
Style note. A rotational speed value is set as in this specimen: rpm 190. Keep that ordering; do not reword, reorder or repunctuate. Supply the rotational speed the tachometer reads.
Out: rpm 1400
